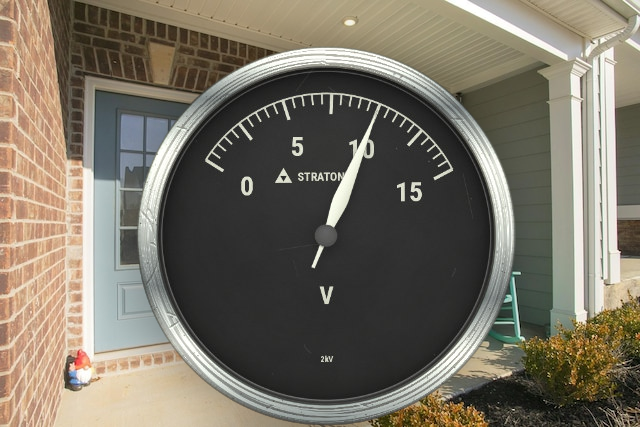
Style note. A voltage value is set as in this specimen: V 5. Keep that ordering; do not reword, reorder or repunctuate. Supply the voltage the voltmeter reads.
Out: V 10
